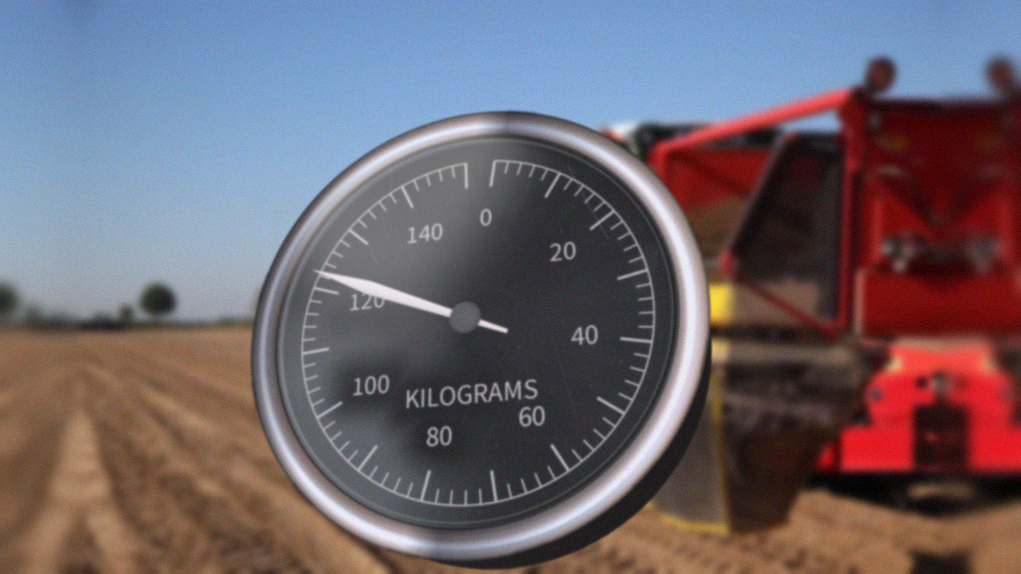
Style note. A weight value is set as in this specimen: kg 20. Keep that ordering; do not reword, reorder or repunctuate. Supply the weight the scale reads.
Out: kg 122
